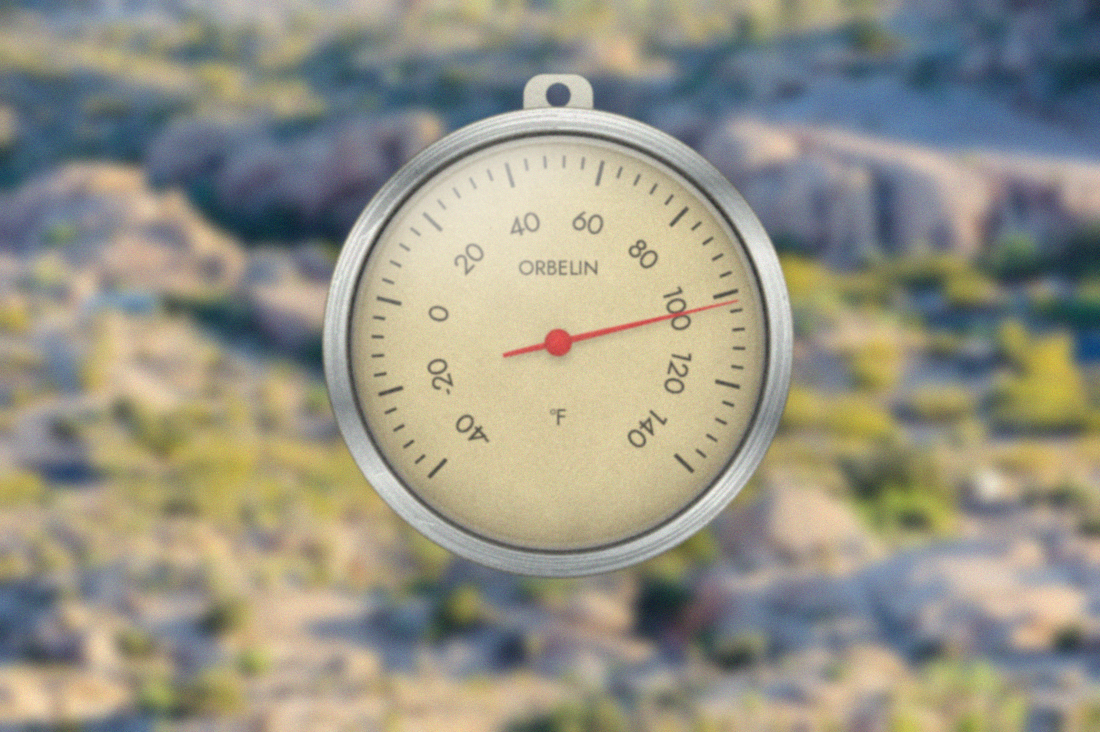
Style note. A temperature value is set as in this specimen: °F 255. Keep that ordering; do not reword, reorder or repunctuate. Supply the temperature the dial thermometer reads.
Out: °F 102
